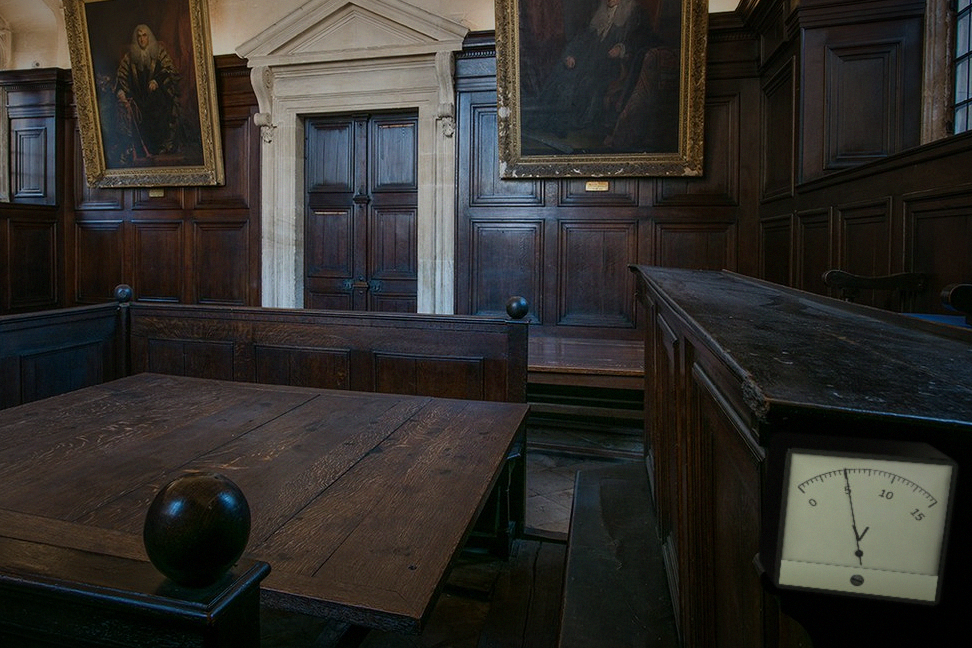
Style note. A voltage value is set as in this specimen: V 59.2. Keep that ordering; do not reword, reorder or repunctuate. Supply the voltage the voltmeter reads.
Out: V 5
